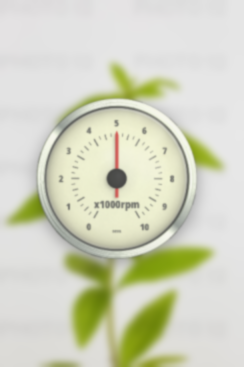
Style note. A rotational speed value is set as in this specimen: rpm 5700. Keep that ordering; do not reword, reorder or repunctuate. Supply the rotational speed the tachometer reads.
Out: rpm 5000
